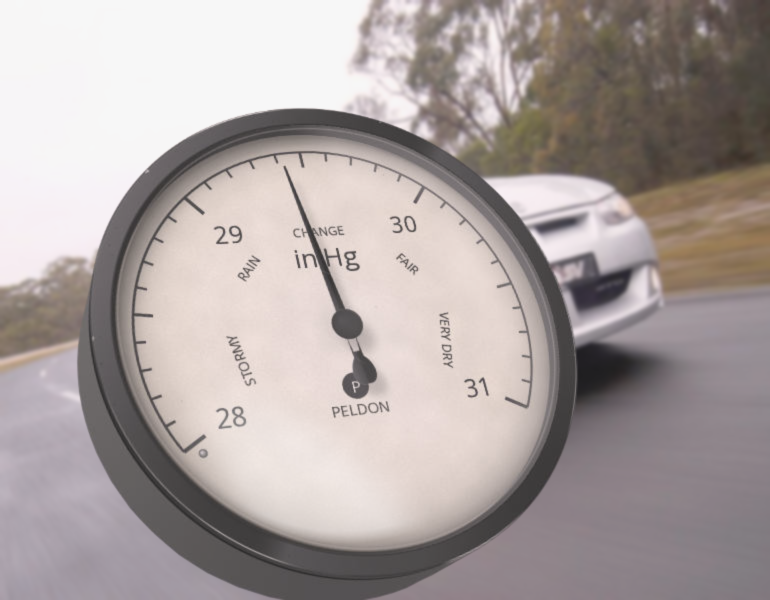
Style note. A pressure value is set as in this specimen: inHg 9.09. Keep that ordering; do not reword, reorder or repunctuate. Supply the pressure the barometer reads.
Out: inHg 29.4
